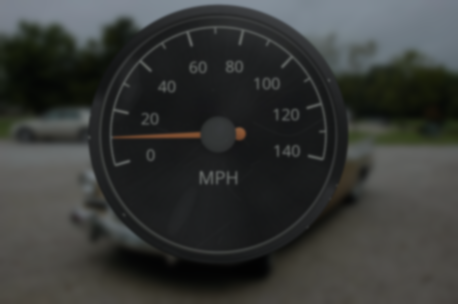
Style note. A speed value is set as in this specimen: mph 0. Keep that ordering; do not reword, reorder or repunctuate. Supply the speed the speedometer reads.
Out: mph 10
